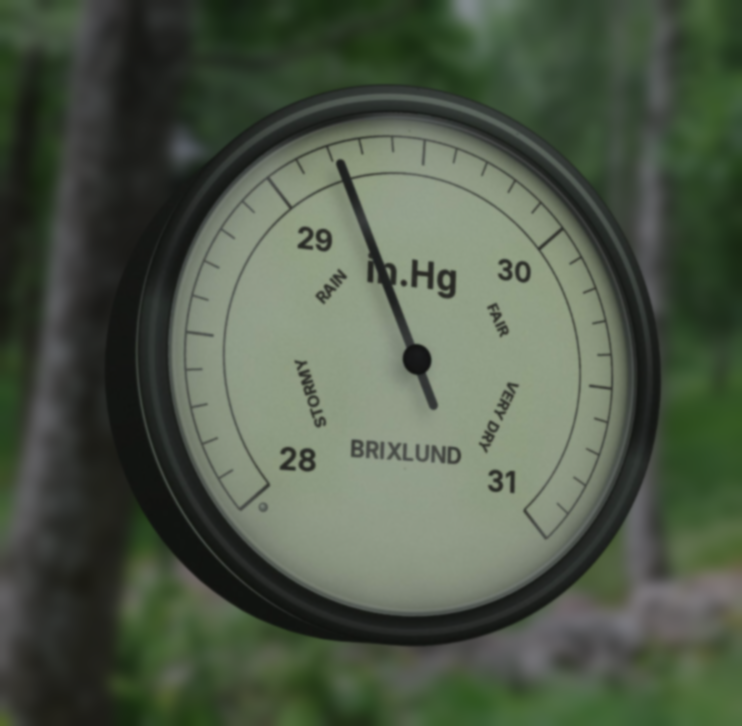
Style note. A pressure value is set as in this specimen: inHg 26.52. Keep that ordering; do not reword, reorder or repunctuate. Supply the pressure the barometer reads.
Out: inHg 29.2
